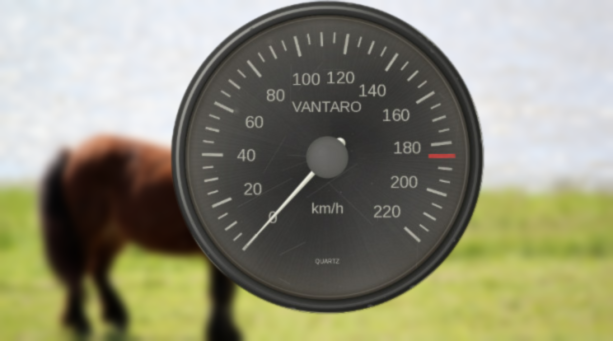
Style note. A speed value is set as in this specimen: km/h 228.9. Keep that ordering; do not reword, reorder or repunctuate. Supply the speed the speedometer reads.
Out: km/h 0
